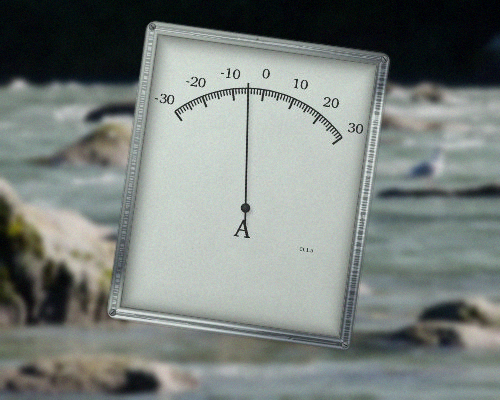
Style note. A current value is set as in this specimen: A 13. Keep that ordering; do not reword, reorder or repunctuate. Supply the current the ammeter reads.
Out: A -5
